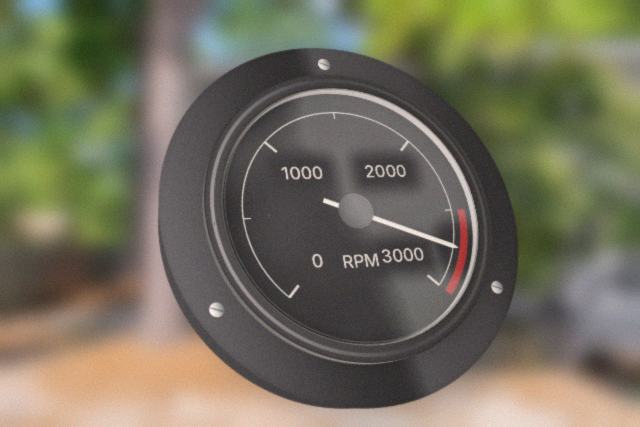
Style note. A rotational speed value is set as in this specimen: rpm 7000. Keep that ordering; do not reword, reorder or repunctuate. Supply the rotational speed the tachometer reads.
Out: rpm 2750
